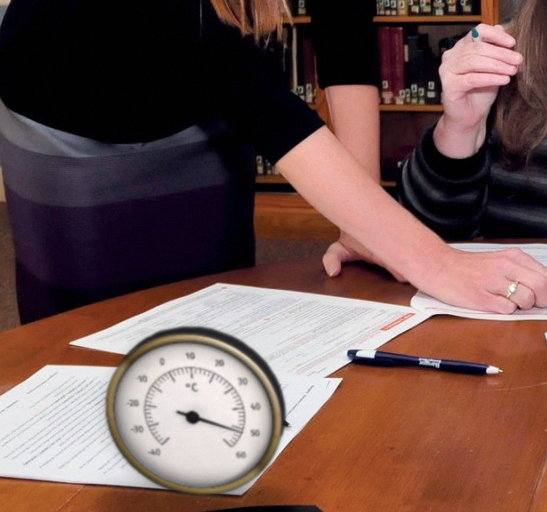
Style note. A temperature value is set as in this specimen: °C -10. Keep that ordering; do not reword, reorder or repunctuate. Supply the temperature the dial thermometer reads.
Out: °C 50
